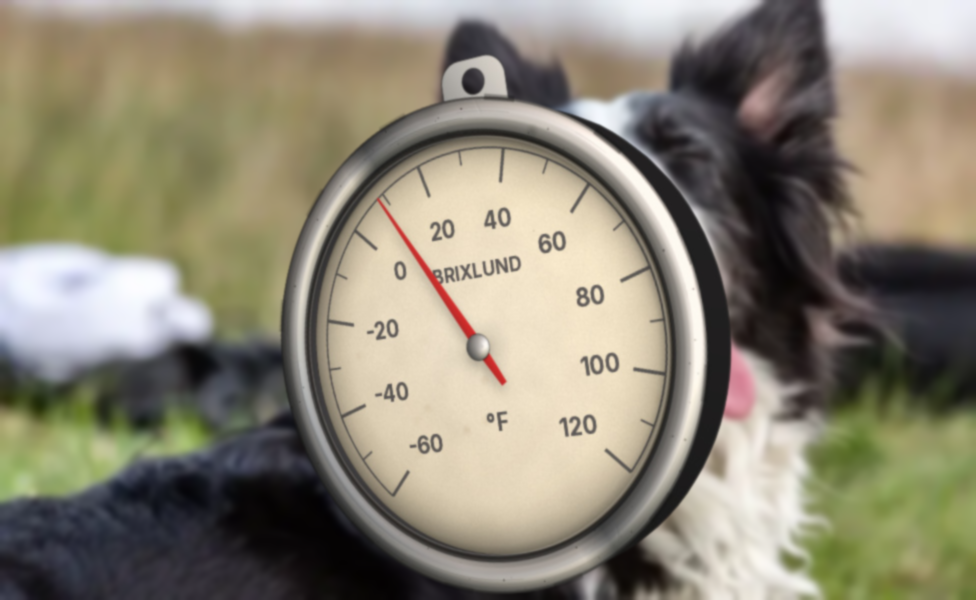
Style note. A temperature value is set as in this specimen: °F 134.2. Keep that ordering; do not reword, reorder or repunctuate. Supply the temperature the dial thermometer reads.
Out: °F 10
